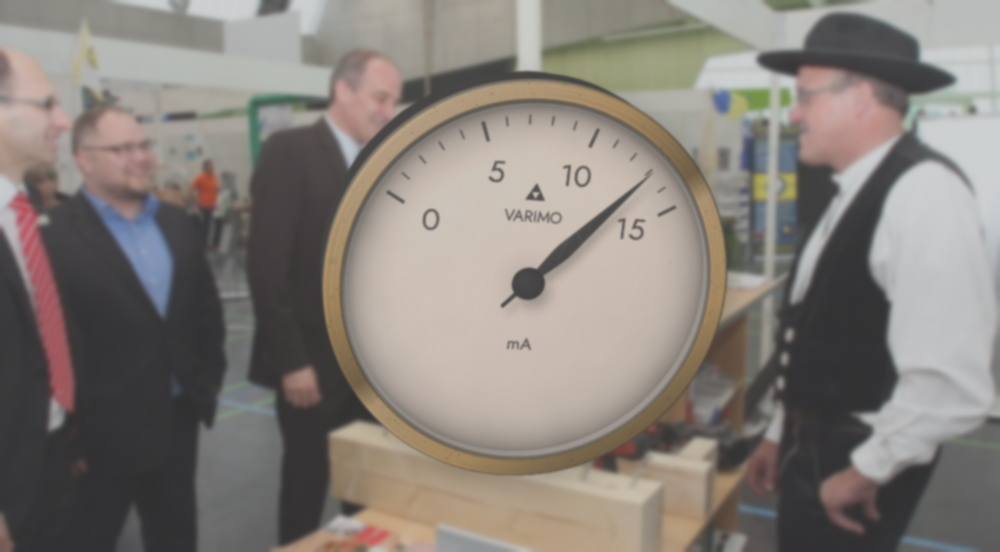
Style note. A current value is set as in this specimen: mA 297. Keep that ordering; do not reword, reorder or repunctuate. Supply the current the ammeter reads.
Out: mA 13
